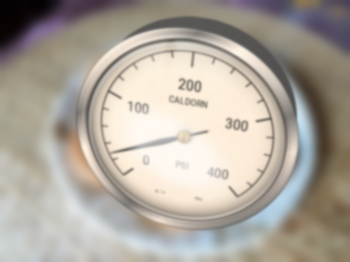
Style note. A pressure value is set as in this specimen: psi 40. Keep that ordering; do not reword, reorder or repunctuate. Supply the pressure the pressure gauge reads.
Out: psi 30
